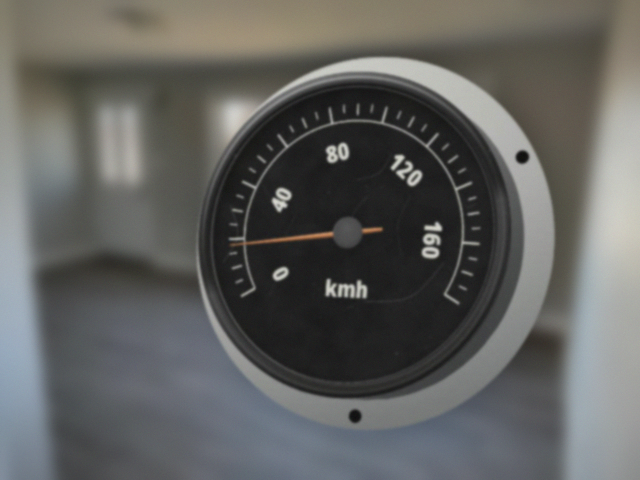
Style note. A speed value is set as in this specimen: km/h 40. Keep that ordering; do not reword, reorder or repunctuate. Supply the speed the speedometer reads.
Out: km/h 17.5
